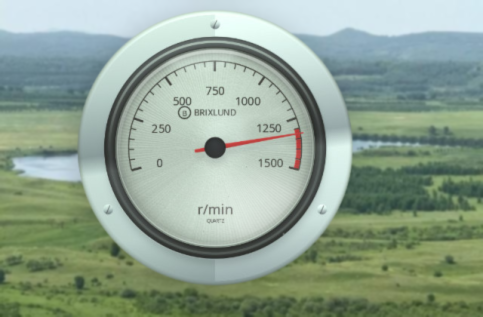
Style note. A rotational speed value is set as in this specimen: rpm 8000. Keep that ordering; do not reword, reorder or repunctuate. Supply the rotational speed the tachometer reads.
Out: rpm 1325
